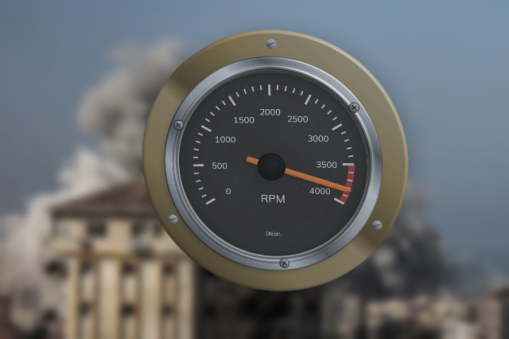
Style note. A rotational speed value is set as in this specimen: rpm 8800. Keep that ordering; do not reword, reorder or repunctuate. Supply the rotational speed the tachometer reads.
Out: rpm 3800
